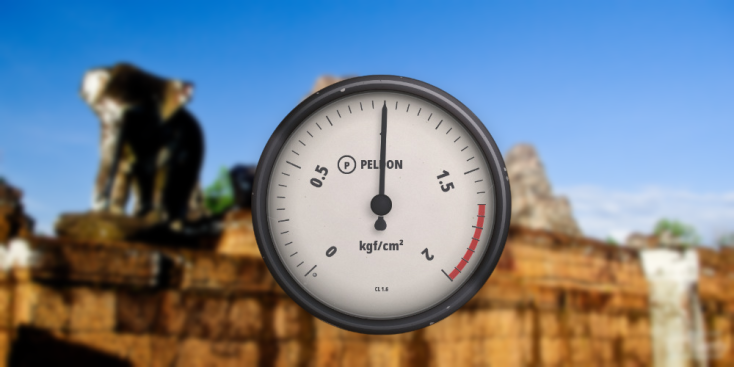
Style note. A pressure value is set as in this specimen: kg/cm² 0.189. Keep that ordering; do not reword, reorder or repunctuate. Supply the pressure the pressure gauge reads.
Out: kg/cm² 1
